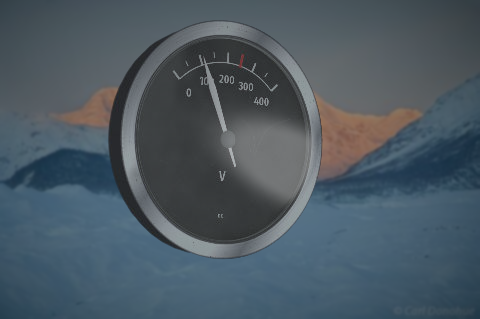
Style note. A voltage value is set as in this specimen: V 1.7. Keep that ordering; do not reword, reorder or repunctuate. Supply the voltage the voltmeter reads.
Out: V 100
